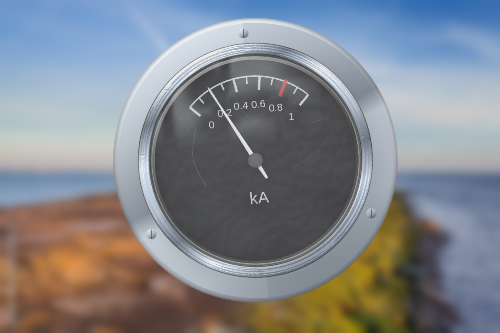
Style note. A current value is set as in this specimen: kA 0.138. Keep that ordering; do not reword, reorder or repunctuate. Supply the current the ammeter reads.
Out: kA 0.2
